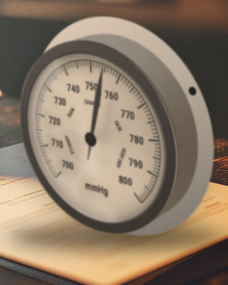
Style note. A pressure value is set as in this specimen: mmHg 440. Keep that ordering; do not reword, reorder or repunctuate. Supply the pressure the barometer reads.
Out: mmHg 755
